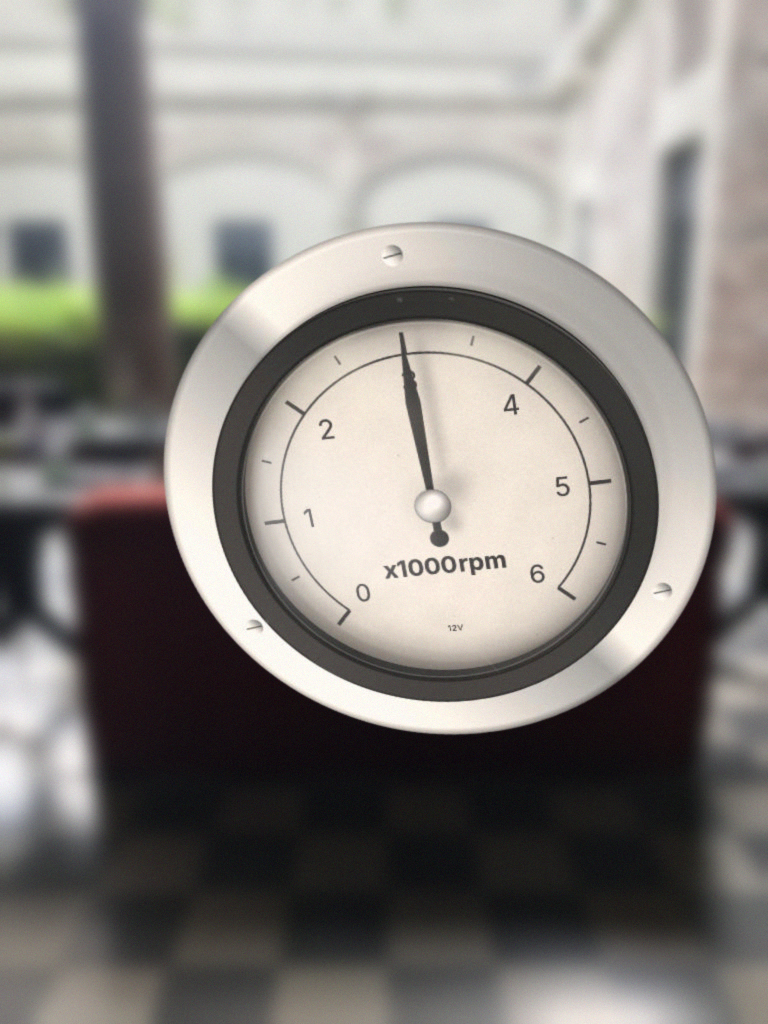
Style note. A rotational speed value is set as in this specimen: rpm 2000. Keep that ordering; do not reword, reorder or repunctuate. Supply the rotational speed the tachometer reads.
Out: rpm 3000
